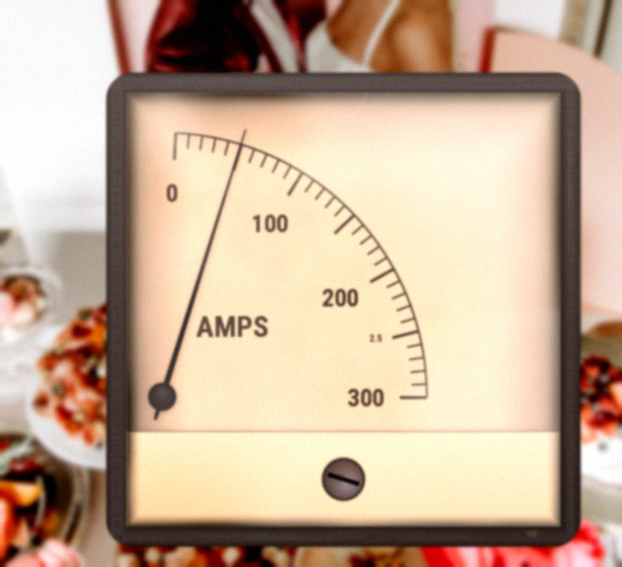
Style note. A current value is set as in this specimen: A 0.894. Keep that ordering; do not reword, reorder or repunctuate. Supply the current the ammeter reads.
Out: A 50
